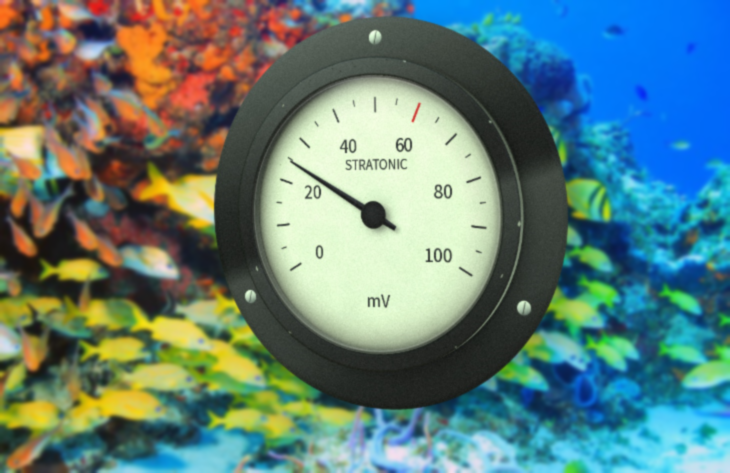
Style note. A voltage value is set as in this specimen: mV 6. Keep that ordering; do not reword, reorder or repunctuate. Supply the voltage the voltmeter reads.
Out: mV 25
